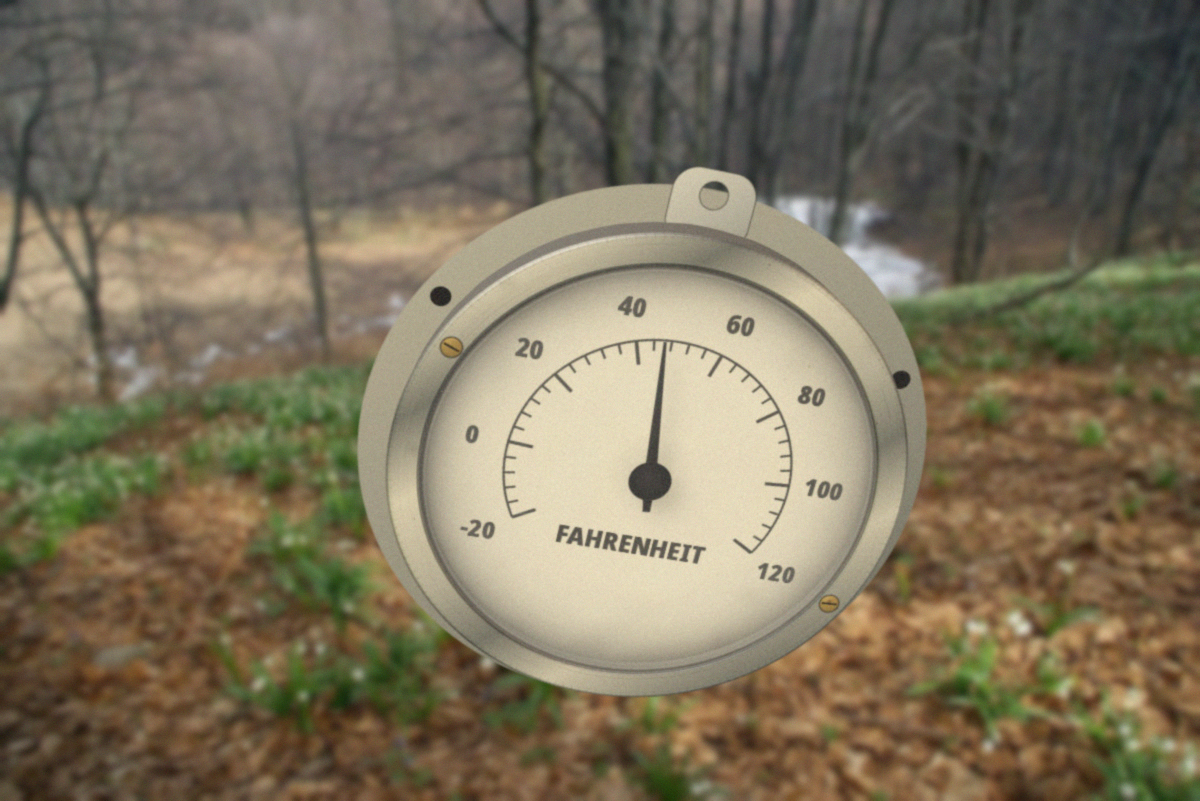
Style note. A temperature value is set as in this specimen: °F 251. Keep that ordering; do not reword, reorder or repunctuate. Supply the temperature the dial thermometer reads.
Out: °F 46
